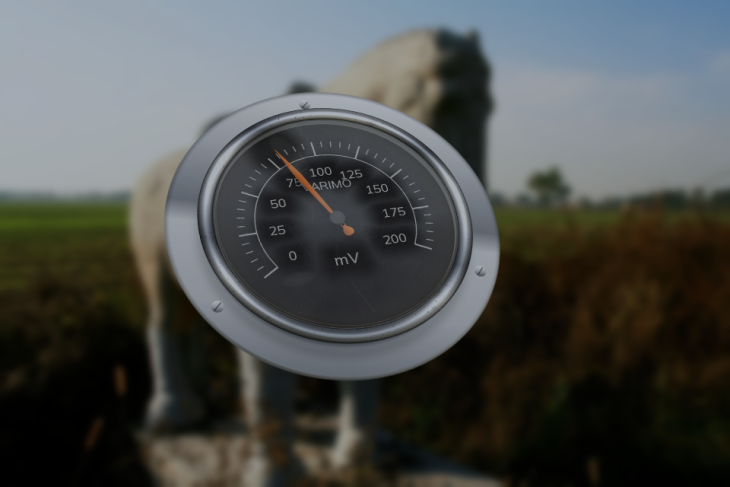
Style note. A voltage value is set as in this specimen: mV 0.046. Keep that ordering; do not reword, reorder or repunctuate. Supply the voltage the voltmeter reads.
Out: mV 80
